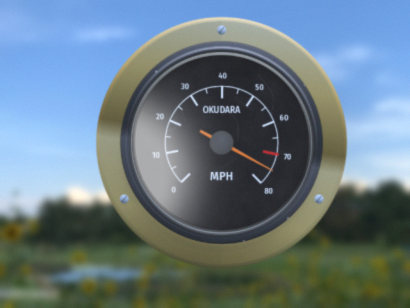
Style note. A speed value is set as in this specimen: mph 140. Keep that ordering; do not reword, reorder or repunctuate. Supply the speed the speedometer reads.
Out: mph 75
